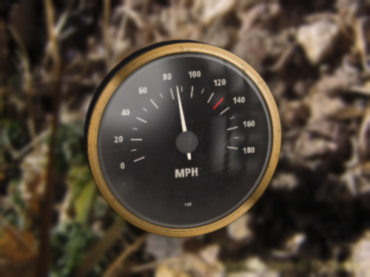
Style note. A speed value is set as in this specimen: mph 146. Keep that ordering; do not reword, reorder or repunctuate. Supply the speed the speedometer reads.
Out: mph 85
